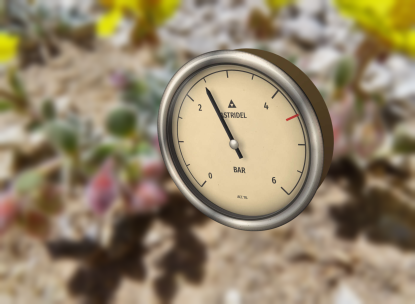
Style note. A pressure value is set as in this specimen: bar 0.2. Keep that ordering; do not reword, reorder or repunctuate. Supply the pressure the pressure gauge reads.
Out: bar 2.5
